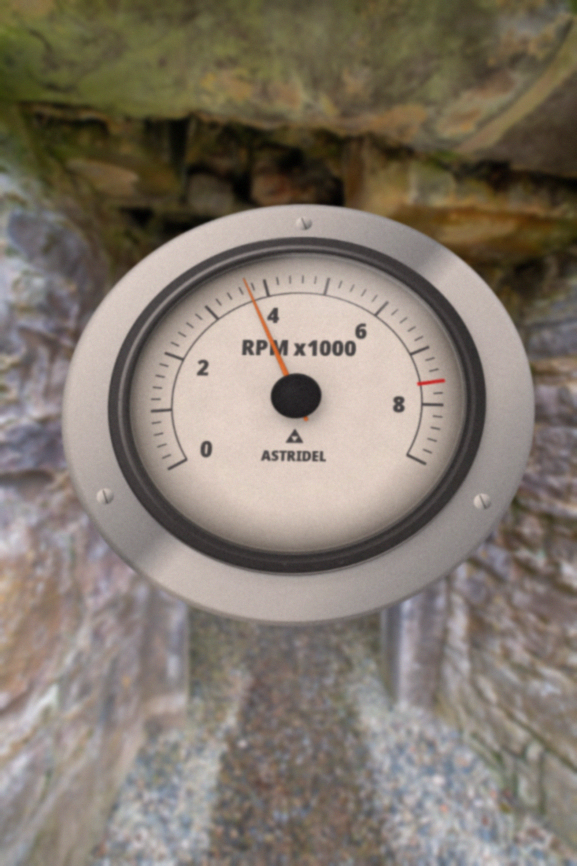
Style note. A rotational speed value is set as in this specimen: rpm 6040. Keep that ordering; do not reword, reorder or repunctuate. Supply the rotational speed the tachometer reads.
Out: rpm 3700
